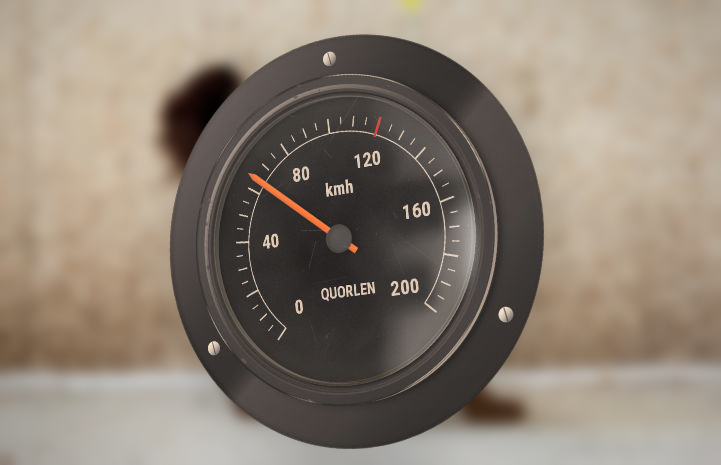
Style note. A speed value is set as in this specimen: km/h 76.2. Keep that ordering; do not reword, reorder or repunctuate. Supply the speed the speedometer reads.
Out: km/h 65
